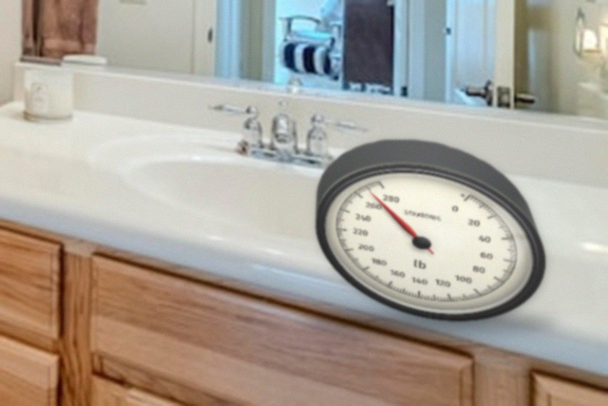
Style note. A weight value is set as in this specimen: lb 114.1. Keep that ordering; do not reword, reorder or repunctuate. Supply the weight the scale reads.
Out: lb 270
